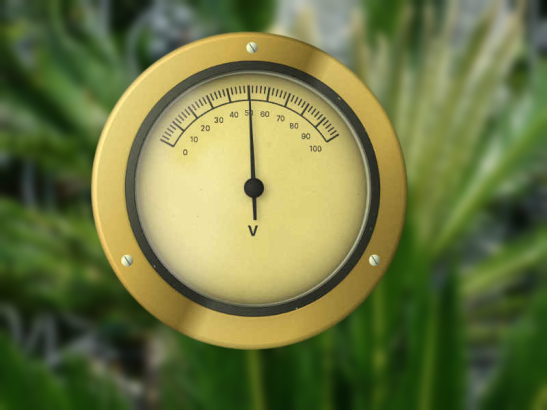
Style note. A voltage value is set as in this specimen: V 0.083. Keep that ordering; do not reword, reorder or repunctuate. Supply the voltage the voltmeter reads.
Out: V 50
